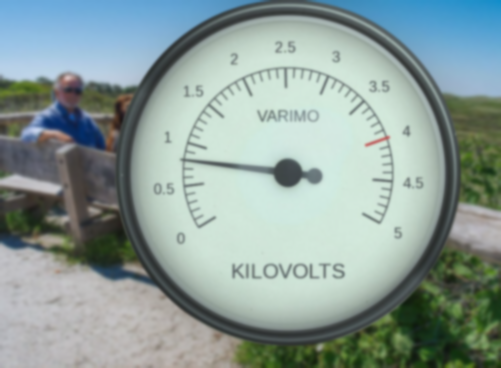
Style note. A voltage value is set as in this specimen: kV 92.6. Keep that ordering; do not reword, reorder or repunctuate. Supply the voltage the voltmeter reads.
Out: kV 0.8
